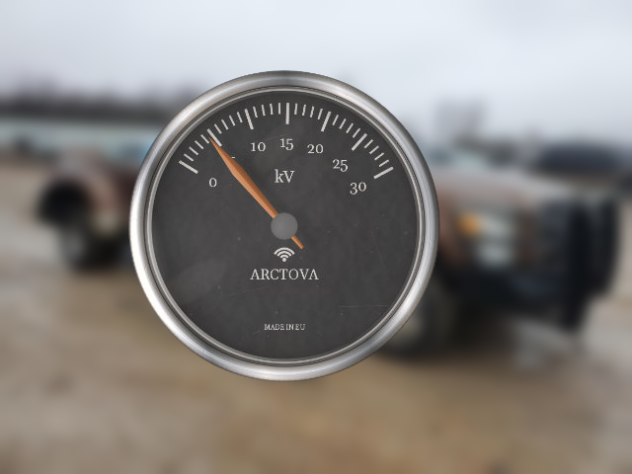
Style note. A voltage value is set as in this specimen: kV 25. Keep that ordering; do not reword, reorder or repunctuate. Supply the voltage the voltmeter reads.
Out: kV 4.5
